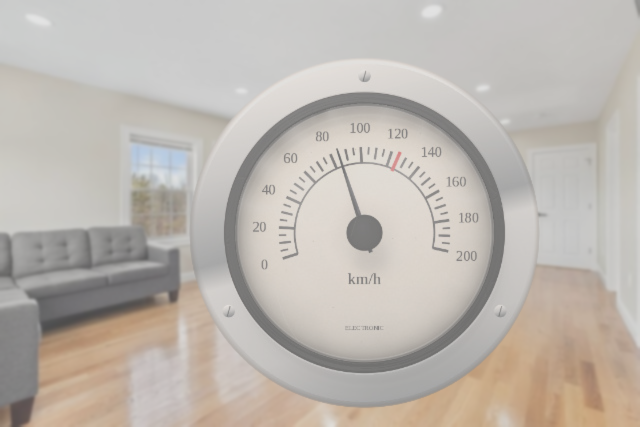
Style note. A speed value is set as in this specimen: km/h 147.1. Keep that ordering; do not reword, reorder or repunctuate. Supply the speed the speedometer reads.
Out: km/h 85
